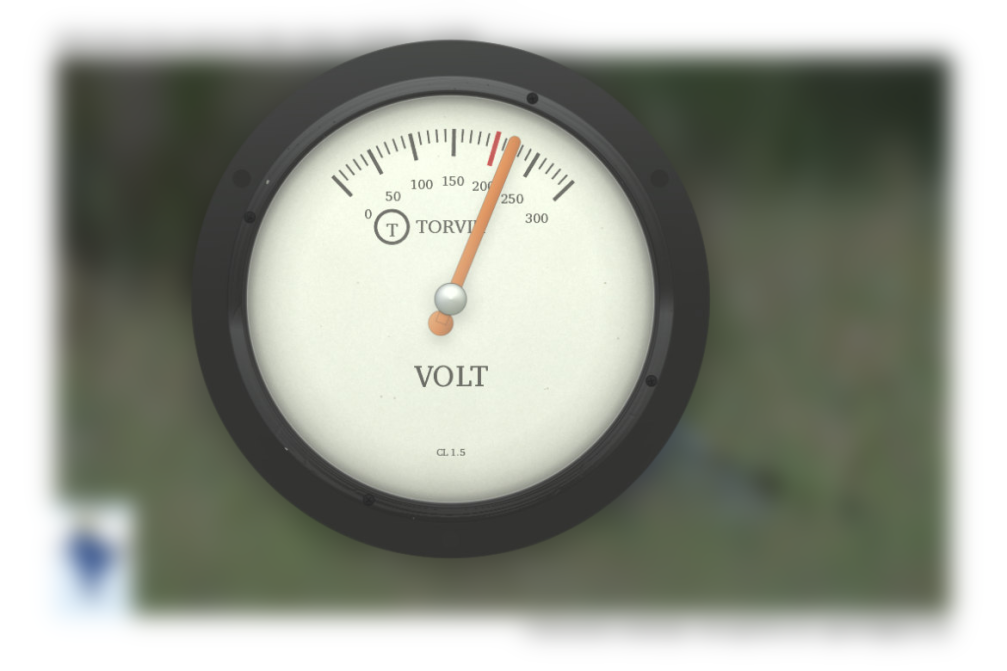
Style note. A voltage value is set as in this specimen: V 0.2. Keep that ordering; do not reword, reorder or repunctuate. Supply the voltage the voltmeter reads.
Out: V 220
